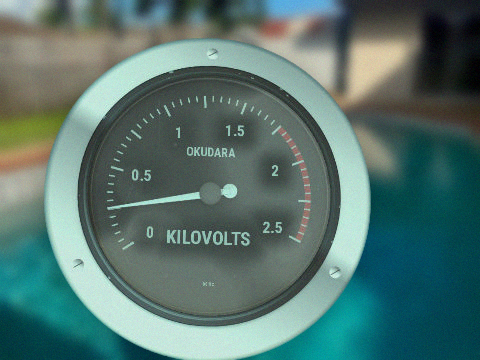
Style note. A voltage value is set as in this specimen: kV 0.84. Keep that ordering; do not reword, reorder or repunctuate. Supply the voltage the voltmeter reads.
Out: kV 0.25
